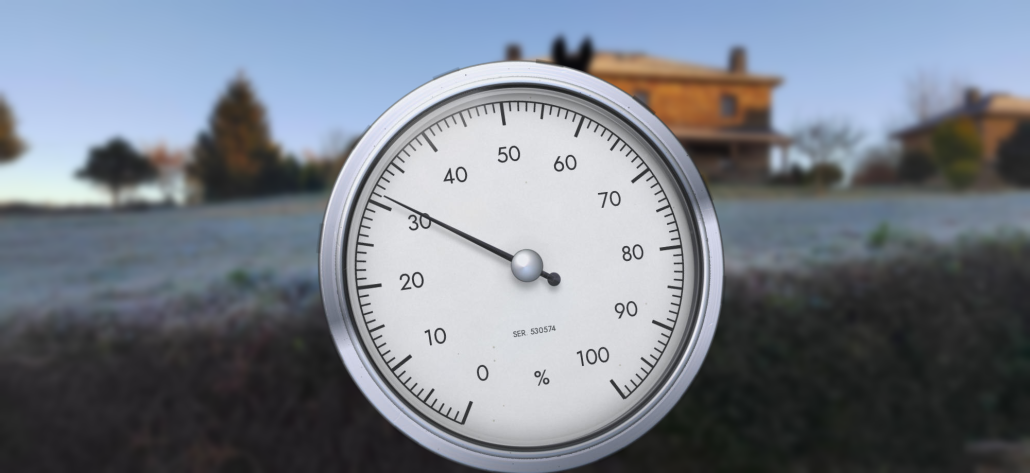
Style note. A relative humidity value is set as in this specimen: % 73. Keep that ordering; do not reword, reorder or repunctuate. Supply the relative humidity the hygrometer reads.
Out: % 31
